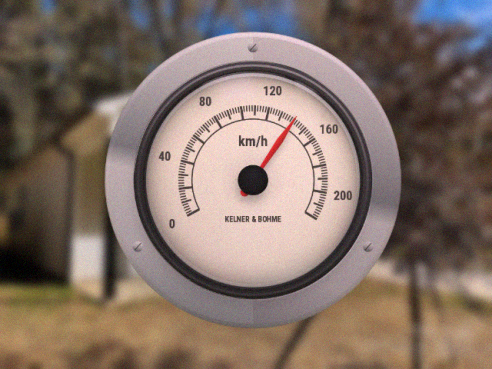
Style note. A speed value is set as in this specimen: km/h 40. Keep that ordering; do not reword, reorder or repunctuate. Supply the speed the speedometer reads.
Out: km/h 140
